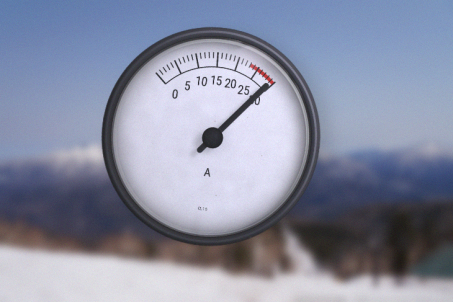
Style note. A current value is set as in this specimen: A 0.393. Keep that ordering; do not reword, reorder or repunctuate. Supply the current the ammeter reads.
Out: A 29
